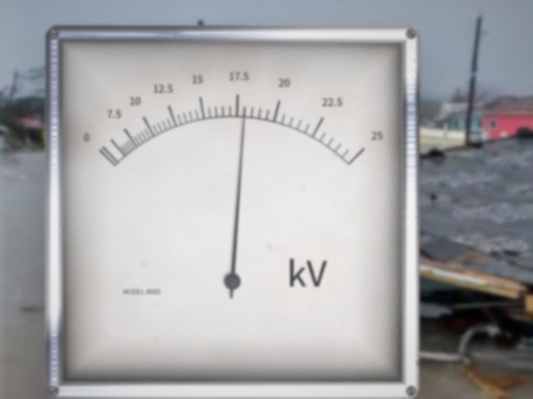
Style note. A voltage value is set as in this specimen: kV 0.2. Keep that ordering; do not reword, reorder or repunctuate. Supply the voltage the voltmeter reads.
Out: kV 18
